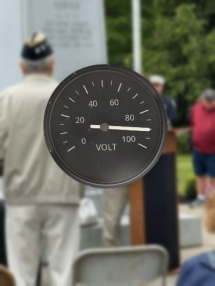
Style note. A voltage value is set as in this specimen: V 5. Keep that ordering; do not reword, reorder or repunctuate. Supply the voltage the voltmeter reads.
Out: V 90
